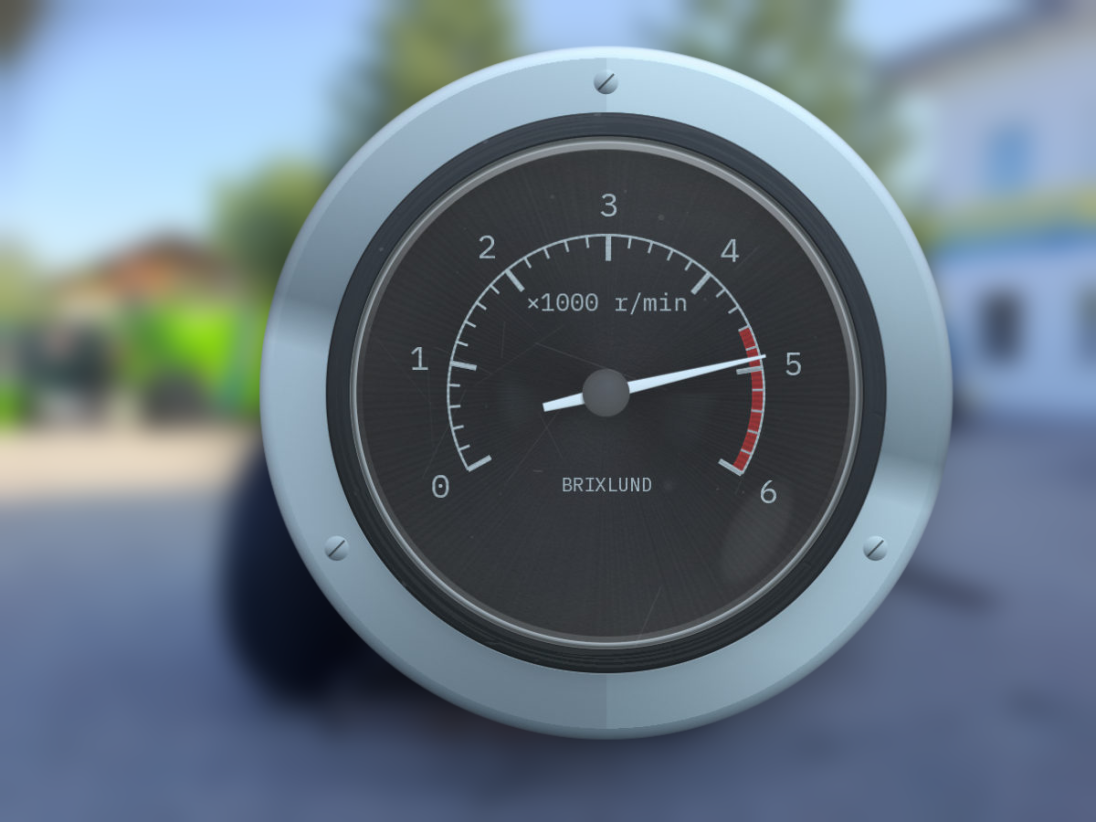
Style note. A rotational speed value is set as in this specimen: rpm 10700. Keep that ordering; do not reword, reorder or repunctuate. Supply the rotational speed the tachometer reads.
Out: rpm 4900
